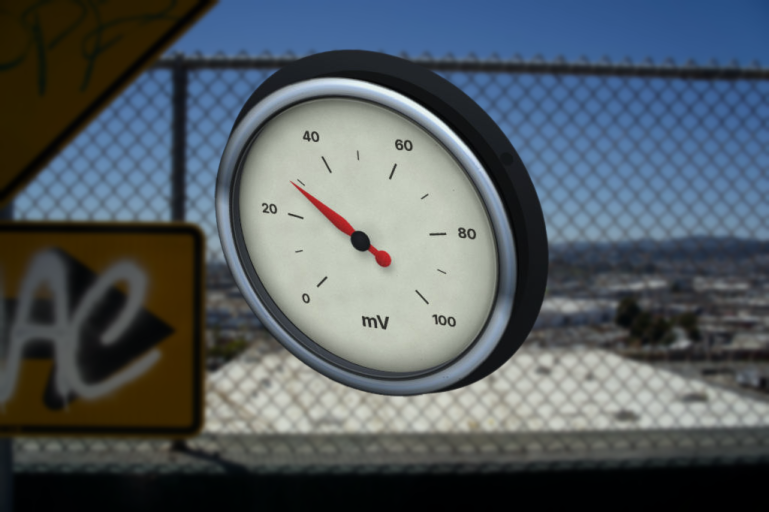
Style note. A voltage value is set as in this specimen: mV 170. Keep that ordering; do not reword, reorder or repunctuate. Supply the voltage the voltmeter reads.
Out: mV 30
